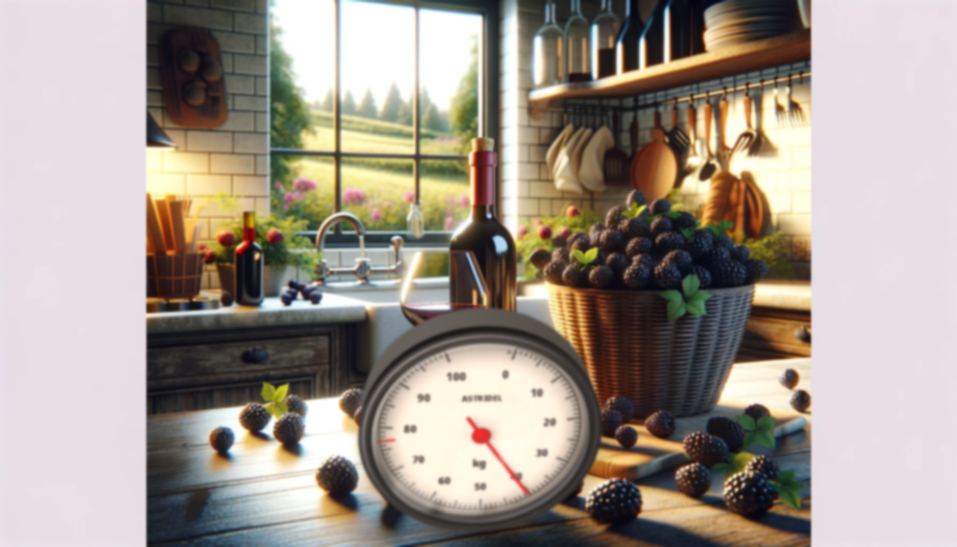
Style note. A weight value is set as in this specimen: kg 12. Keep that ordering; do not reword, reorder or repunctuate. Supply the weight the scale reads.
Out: kg 40
